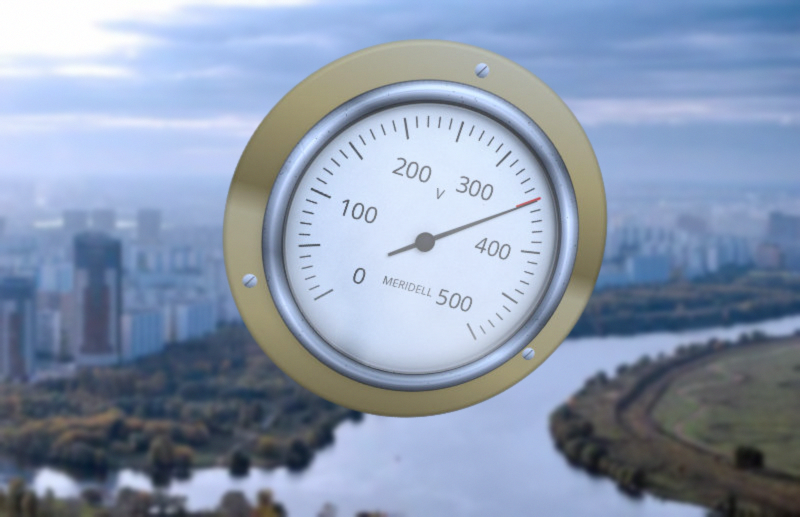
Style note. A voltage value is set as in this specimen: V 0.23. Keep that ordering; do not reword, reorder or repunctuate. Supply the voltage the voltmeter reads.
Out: V 350
